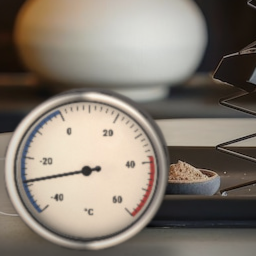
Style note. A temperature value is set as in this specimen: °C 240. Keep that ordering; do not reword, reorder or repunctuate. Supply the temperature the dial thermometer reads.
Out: °C -28
